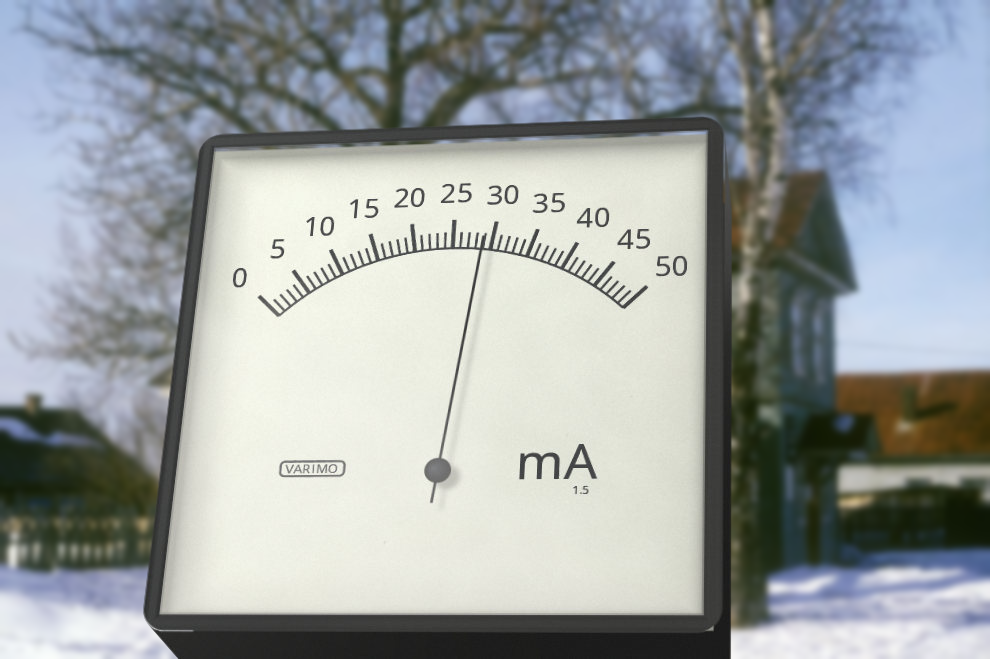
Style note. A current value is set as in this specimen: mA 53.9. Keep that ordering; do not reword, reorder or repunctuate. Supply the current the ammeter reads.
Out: mA 29
